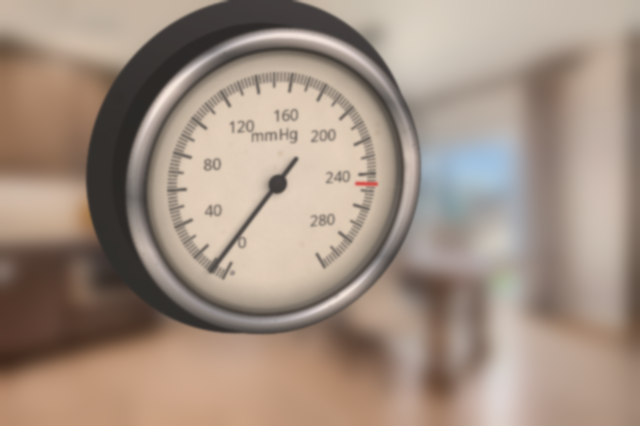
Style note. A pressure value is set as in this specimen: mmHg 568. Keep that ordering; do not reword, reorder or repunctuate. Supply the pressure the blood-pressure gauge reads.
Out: mmHg 10
